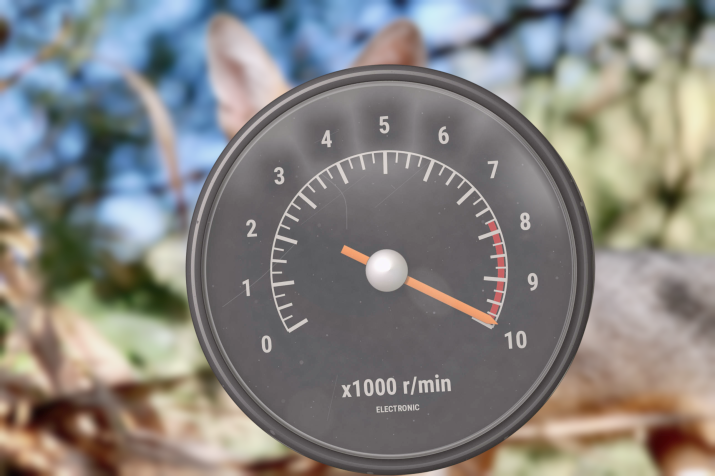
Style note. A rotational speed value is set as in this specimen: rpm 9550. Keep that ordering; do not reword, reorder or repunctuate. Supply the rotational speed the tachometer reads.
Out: rpm 9875
